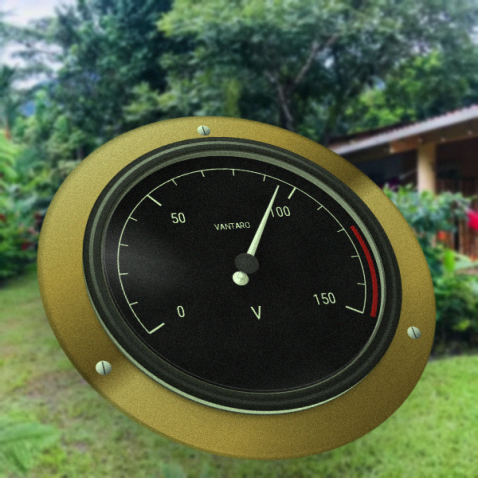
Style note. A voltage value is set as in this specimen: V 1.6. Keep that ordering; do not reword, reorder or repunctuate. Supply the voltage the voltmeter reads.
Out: V 95
